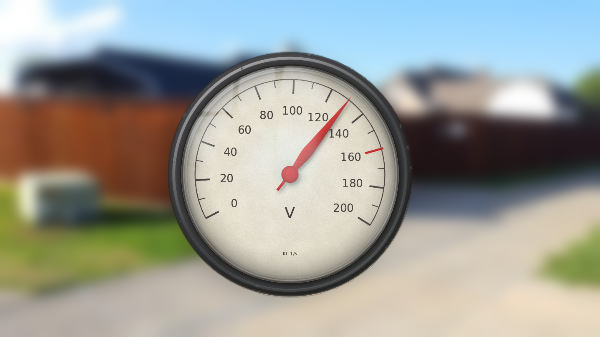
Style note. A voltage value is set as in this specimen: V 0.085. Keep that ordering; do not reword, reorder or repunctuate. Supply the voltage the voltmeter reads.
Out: V 130
